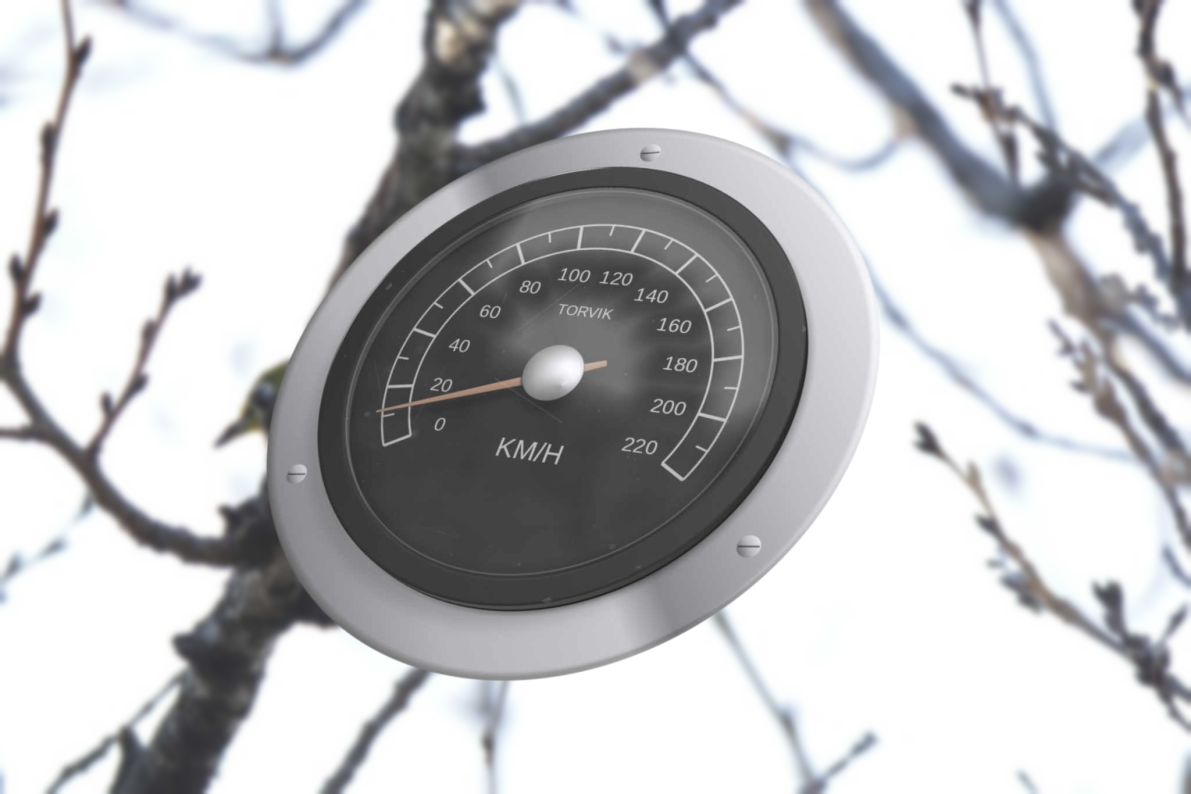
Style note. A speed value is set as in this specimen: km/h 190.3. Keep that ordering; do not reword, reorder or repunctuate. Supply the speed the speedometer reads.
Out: km/h 10
